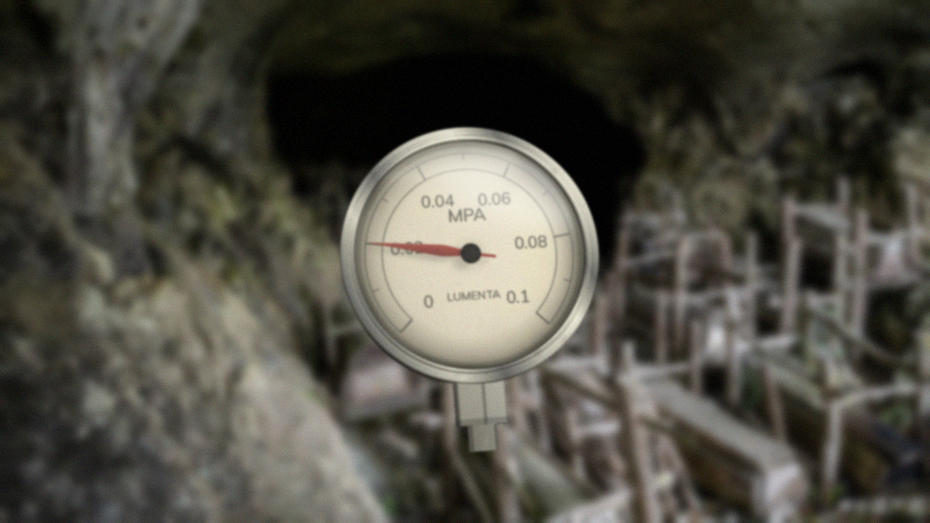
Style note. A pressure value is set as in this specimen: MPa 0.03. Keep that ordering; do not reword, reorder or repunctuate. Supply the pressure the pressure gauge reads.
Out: MPa 0.02
